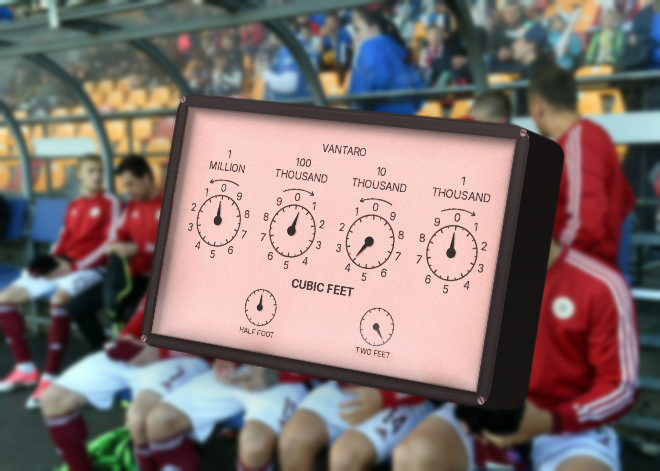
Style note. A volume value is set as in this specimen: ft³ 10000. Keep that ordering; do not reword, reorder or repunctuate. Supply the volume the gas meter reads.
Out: ft³ 4000
